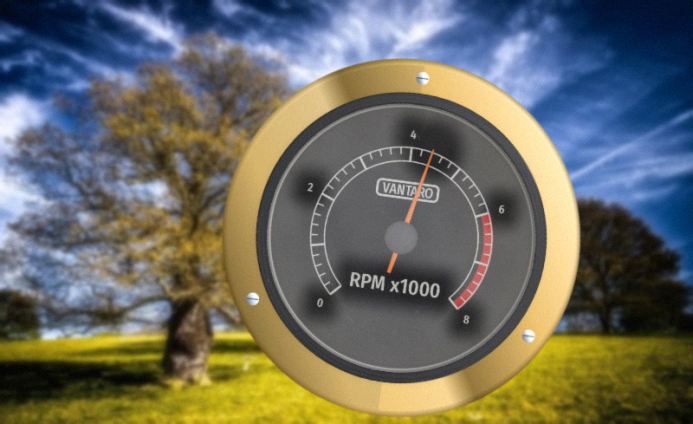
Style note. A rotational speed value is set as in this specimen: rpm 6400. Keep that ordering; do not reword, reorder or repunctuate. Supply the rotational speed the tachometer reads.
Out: rpm 4400
